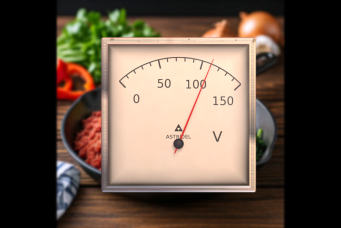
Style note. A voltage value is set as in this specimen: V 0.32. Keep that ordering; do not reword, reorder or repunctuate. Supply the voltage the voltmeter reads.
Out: V 110
